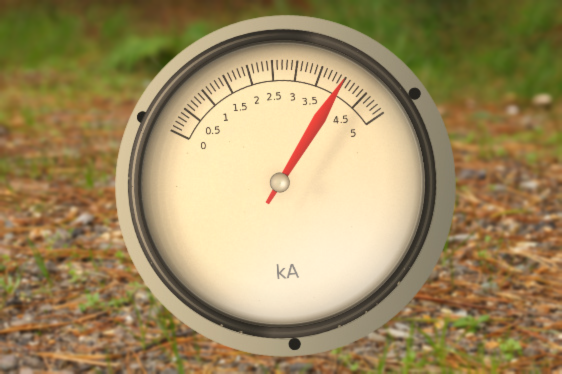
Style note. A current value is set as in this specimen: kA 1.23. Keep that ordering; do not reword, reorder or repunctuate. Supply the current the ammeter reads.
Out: kA 4
